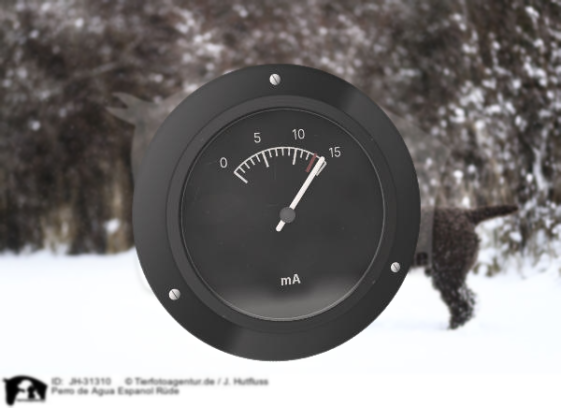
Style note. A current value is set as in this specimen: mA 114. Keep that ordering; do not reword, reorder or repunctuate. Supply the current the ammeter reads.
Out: mA 14
